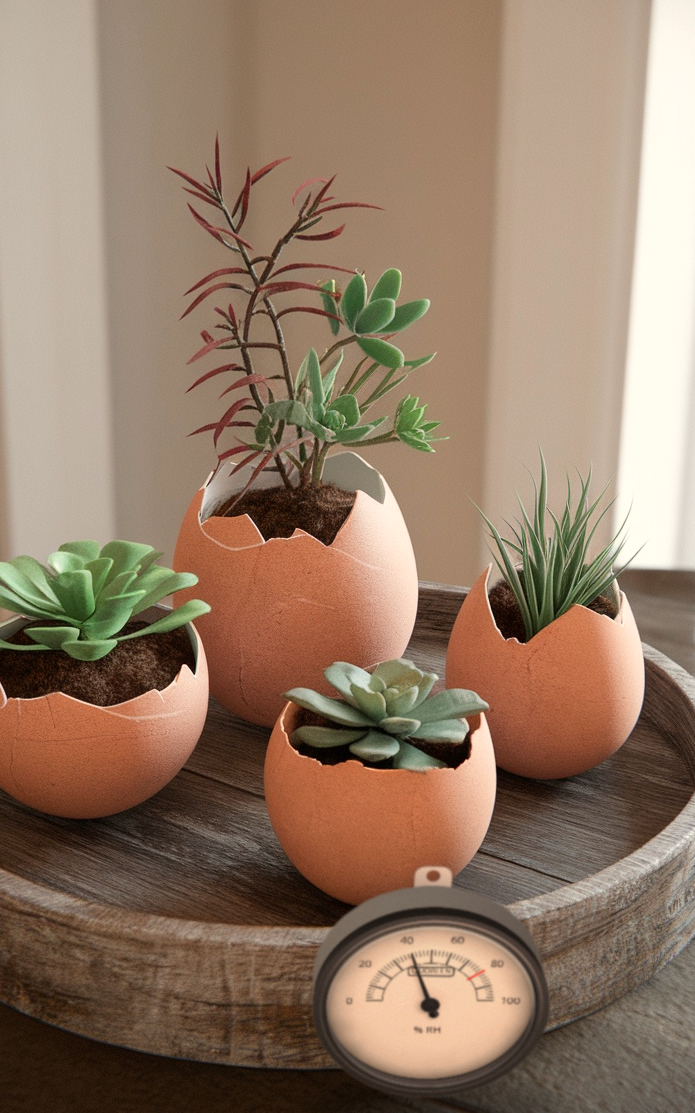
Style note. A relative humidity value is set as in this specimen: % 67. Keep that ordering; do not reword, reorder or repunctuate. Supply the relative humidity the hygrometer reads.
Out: % 40
